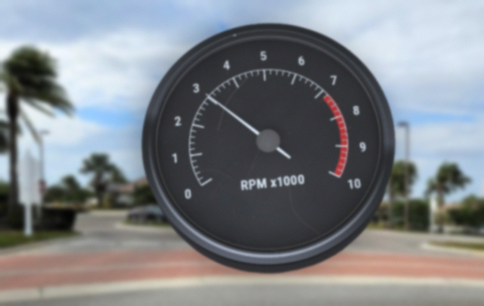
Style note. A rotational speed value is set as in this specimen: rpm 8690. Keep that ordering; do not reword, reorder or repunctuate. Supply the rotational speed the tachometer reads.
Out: rpm 3000
